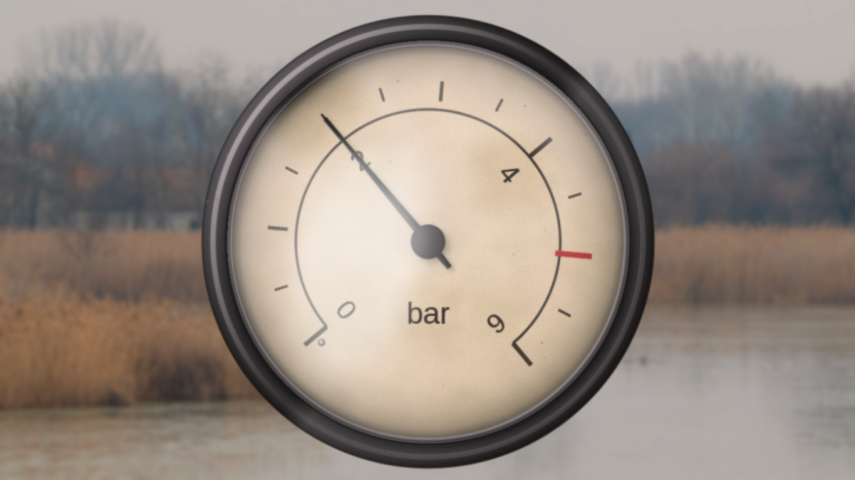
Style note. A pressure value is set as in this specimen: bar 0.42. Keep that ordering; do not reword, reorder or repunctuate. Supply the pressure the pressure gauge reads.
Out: bar 2
